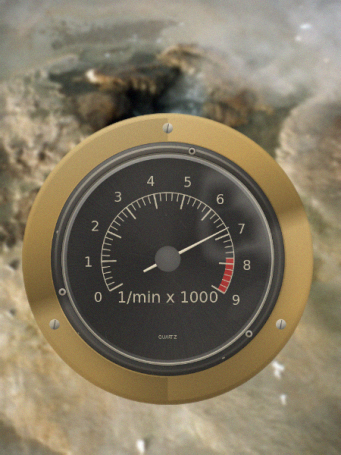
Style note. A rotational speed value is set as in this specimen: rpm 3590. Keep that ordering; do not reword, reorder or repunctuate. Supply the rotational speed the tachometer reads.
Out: rpm 6800
